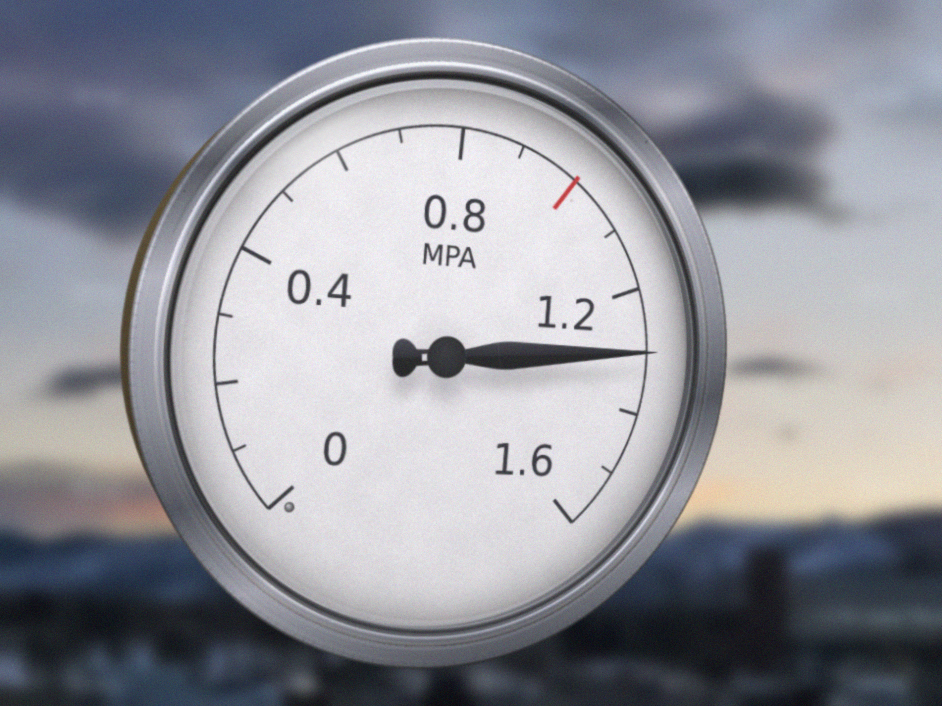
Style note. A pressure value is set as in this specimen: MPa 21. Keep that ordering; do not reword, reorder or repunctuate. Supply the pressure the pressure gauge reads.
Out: MPa 1.3
